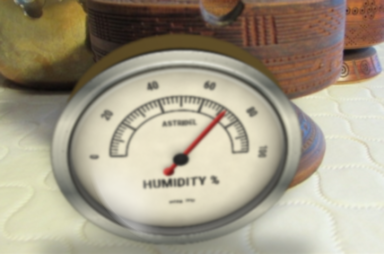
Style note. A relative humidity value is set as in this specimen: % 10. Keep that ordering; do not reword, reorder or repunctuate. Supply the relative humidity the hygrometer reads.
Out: % 70
